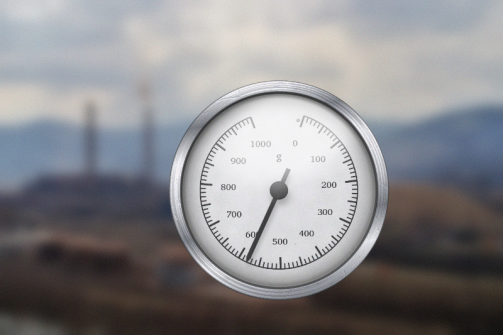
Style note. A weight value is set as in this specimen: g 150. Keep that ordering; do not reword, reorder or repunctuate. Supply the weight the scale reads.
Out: g 580
